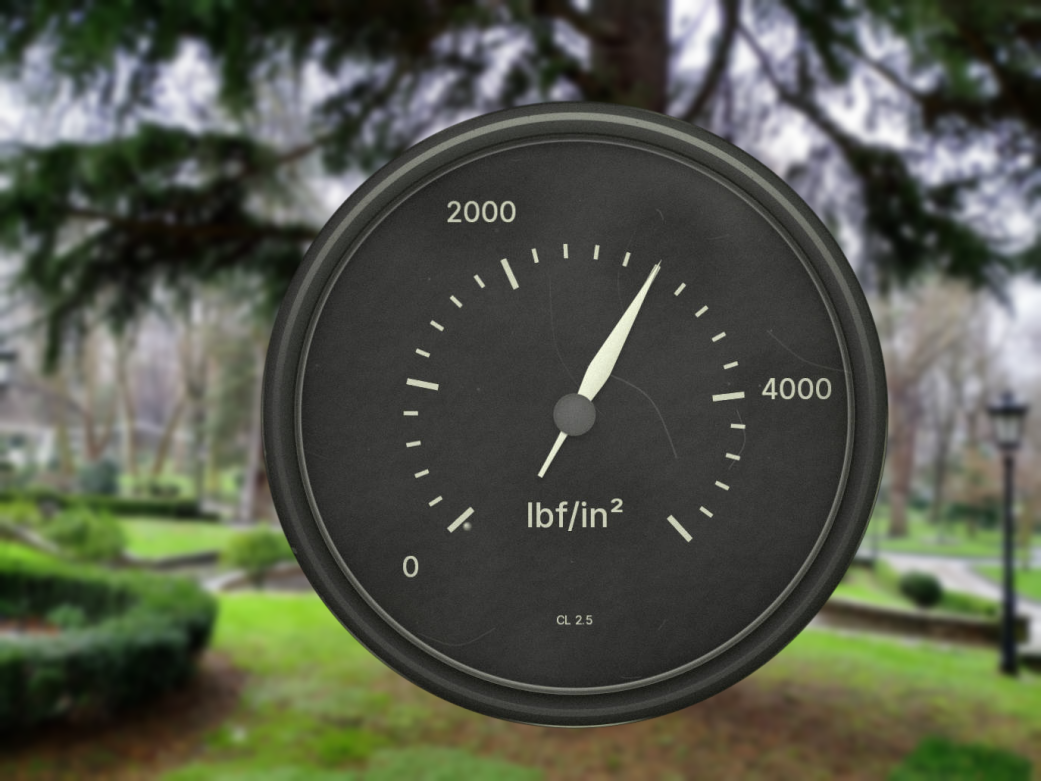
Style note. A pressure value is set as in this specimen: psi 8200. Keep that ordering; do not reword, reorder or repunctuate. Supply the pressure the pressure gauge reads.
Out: psi 3000
